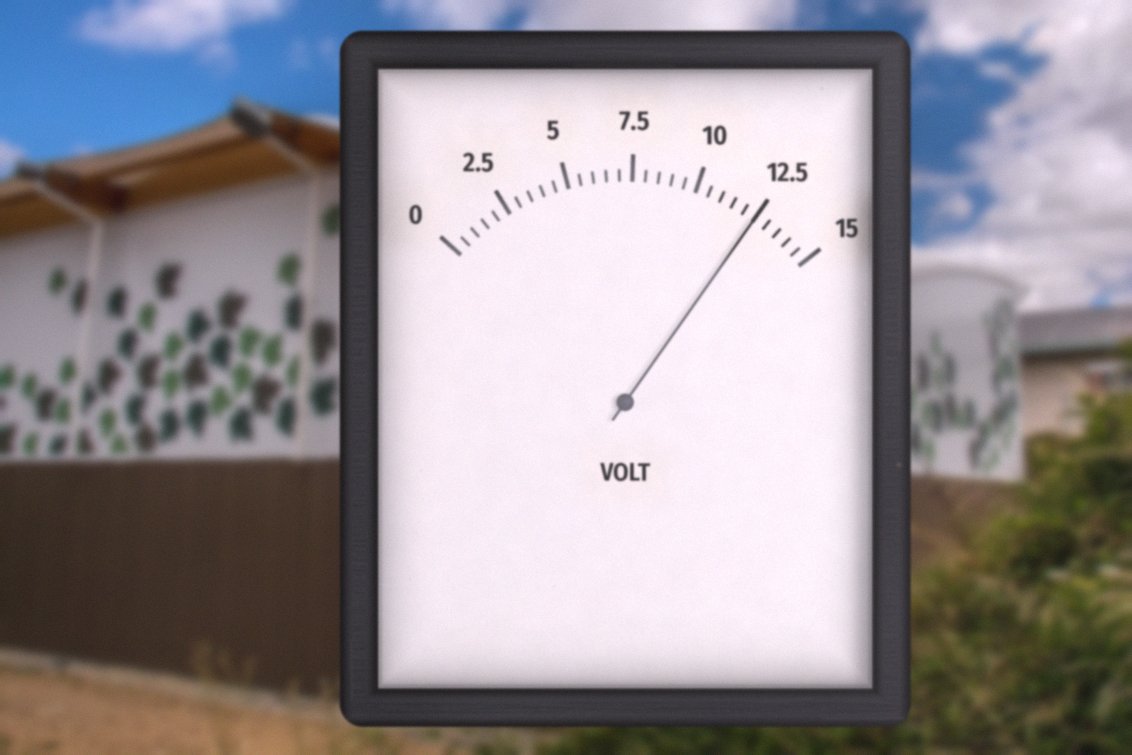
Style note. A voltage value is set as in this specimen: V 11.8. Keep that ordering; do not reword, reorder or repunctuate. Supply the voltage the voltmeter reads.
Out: V 12.5
